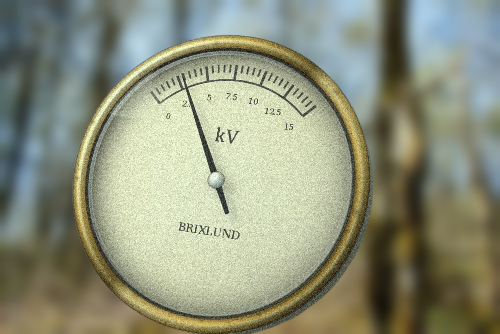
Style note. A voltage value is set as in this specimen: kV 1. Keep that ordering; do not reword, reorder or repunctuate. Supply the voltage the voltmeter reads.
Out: kV 3
